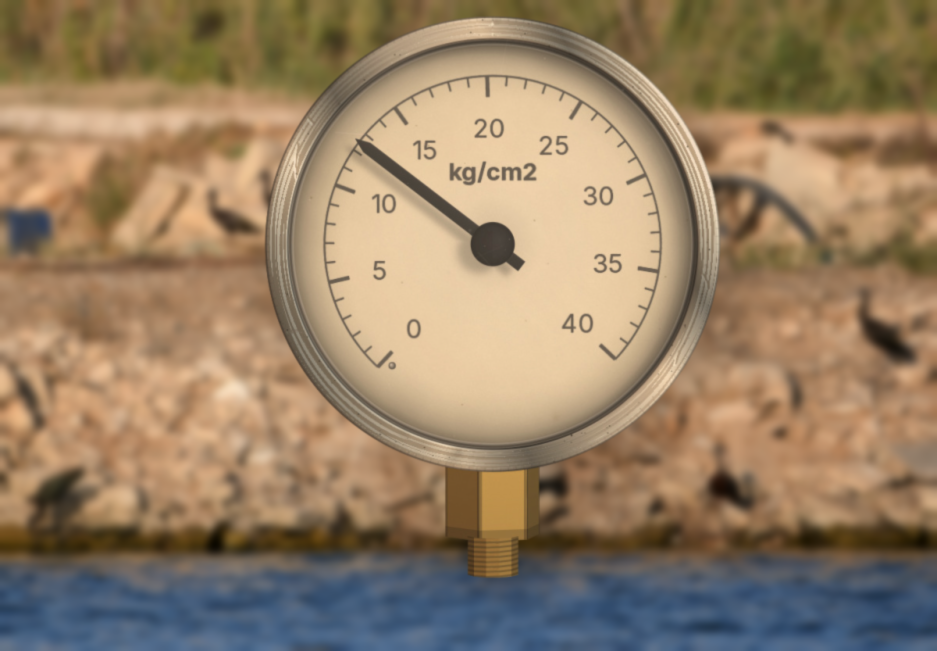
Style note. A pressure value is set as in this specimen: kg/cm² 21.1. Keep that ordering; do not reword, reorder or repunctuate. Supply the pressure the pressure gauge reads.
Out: kg/cm² 12.5
